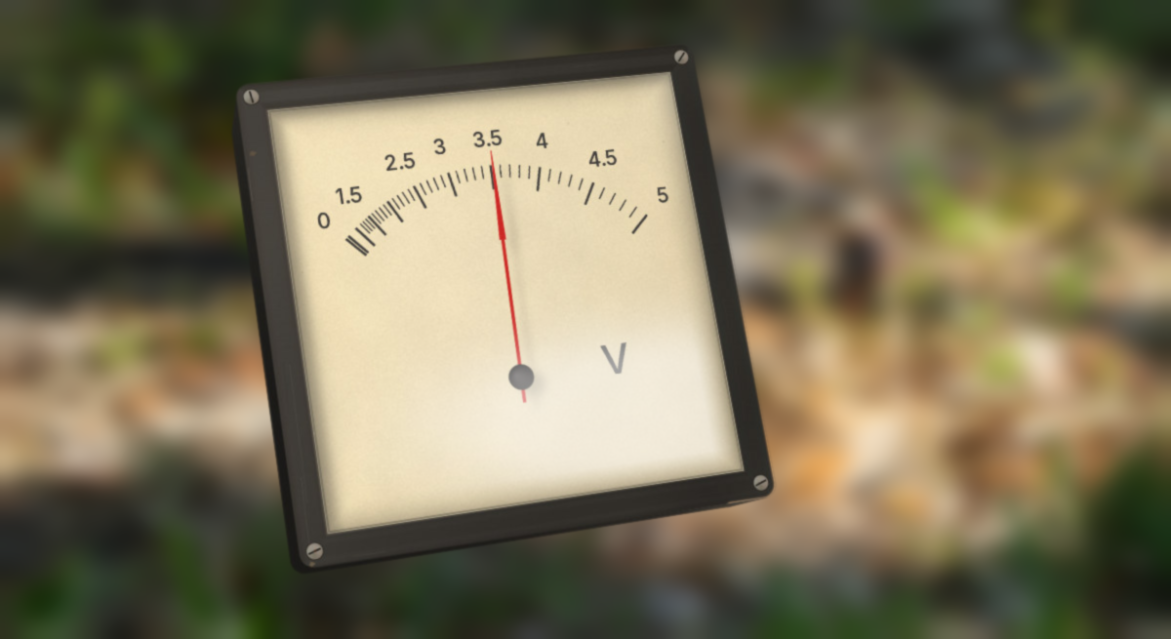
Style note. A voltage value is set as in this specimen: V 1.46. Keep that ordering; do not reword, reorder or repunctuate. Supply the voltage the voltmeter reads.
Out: V 3.5
